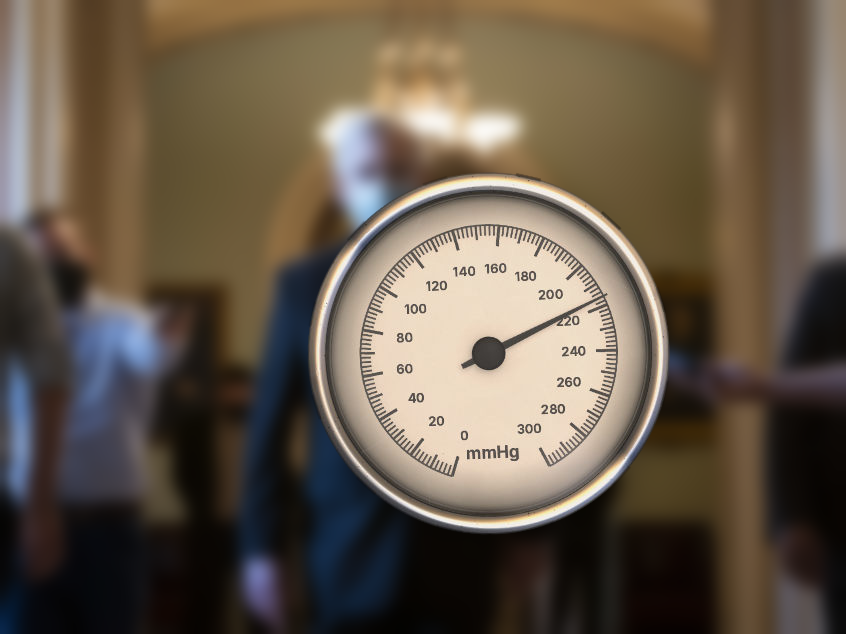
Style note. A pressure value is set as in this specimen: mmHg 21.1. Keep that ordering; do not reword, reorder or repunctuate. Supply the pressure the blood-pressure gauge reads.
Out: mmHg 216
